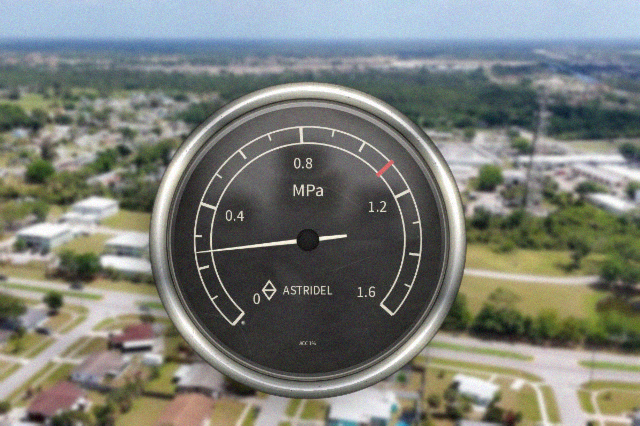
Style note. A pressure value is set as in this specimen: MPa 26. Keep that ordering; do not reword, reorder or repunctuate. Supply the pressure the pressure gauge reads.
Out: MPa 0.25
